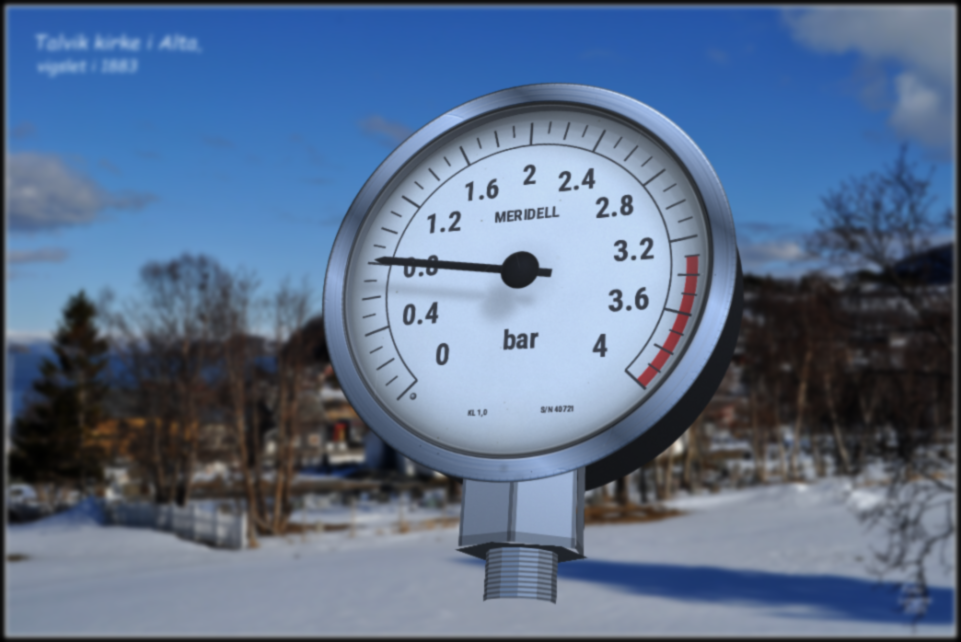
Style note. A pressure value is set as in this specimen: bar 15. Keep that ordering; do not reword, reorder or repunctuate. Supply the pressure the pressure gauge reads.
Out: bar 0.8
